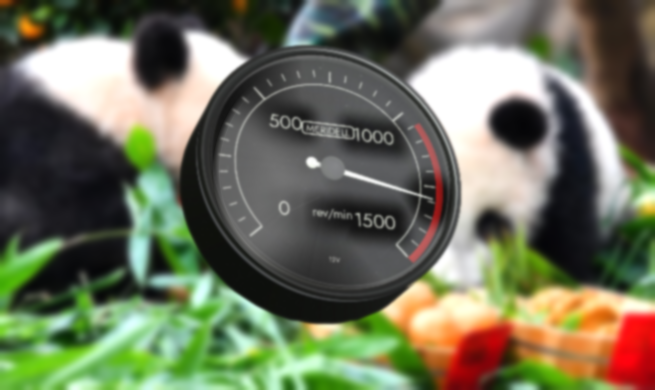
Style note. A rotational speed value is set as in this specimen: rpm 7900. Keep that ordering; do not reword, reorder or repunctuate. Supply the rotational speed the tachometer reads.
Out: rpm 1300
